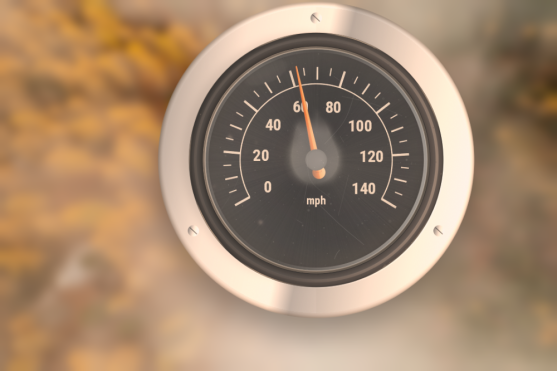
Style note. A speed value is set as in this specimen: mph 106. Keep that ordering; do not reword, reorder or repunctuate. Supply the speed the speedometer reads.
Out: mph 62.5
